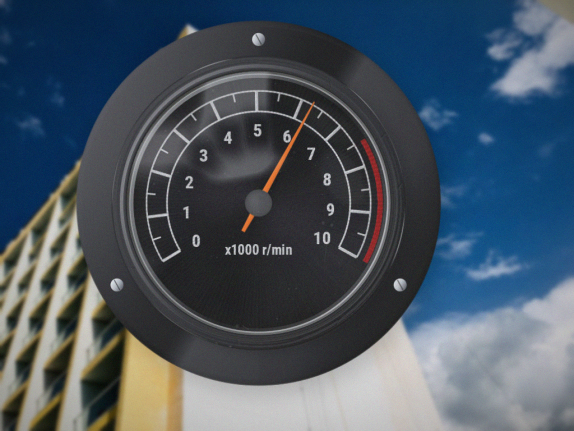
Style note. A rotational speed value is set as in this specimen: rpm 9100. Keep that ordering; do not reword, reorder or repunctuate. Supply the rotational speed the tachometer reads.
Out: rpm 6250
